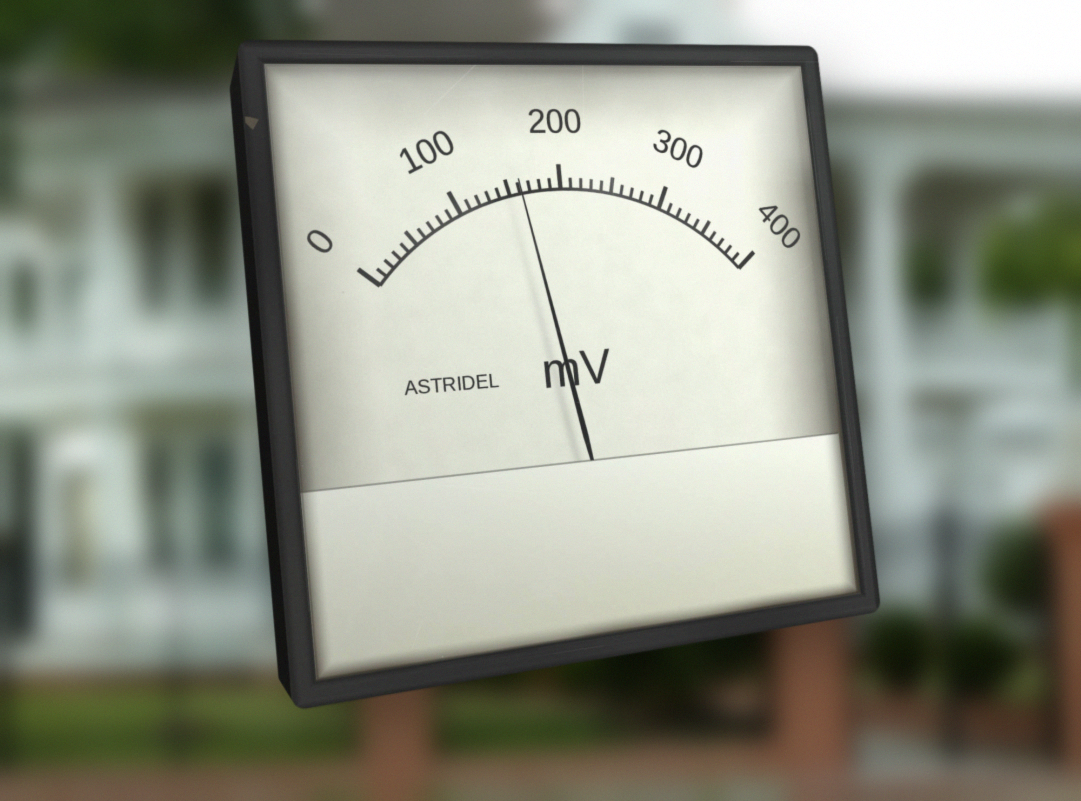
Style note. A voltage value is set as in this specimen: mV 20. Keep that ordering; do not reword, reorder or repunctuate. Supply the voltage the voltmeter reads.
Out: mV 160
